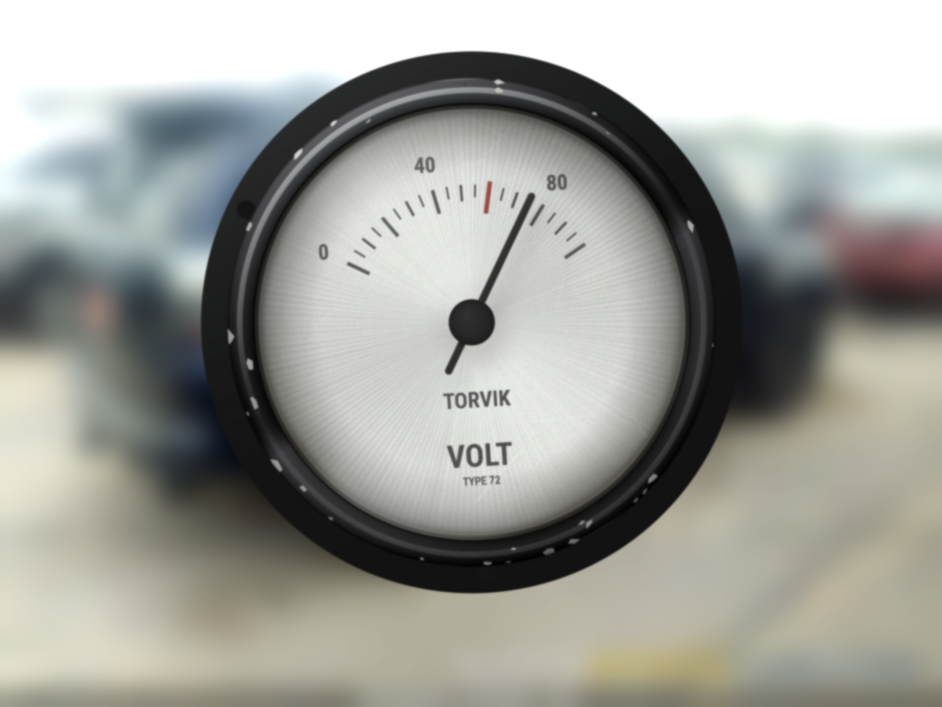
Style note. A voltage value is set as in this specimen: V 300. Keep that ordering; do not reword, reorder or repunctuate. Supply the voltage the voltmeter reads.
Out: V 75
